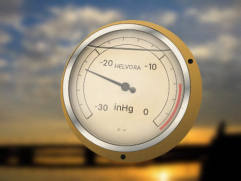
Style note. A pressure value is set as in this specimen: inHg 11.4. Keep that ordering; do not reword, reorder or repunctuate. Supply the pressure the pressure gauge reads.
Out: inHg -23
